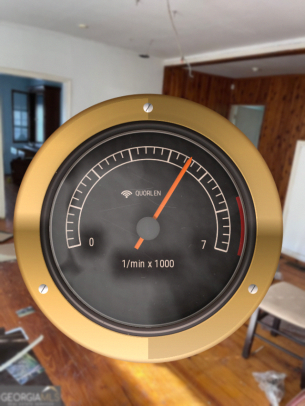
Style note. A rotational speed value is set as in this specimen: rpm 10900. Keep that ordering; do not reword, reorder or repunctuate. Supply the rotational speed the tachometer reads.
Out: rpm 4500
